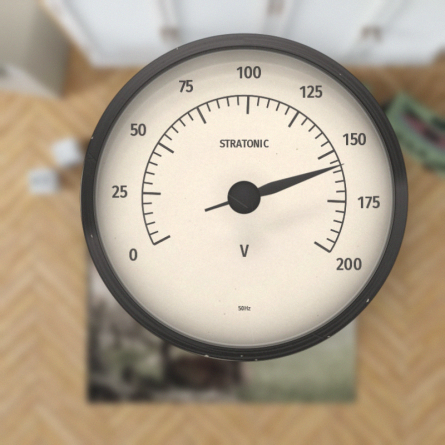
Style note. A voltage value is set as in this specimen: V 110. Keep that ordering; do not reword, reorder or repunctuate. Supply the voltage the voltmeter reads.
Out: V 157.5
